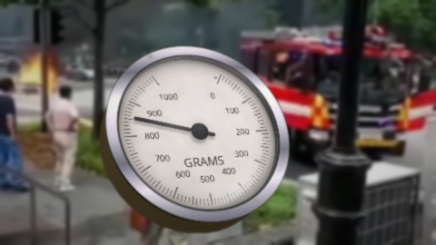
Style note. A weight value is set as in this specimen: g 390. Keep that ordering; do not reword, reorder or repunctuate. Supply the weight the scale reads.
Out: g 850
